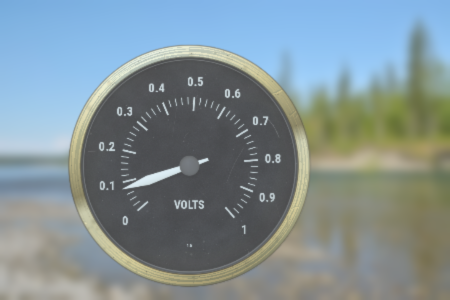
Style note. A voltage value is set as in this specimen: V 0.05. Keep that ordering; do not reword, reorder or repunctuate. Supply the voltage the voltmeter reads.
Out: V 0.08
